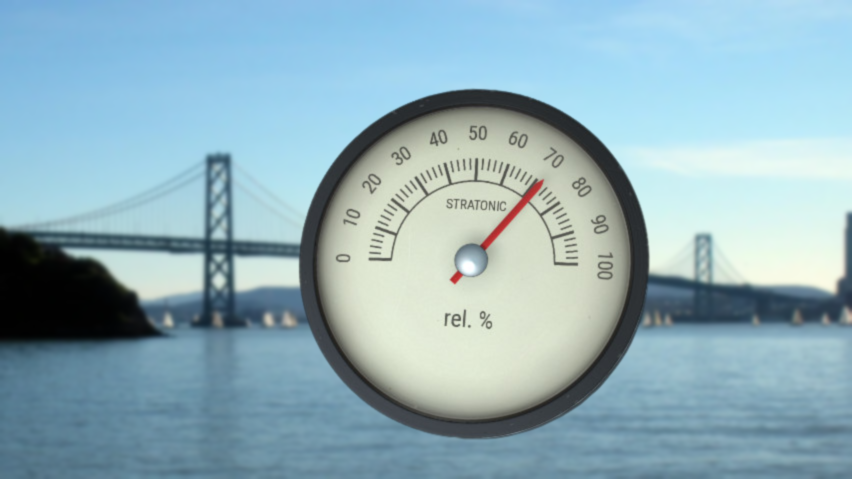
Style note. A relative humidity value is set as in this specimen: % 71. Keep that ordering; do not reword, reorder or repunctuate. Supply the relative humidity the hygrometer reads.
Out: % 72
